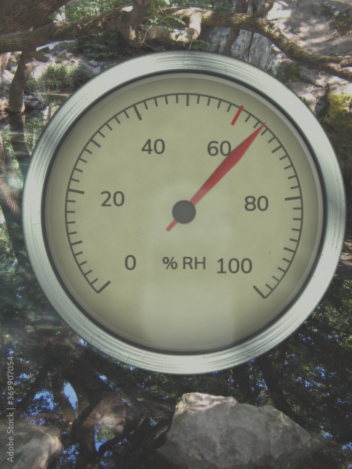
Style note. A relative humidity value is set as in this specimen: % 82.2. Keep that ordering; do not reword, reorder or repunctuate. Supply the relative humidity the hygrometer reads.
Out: % 65
